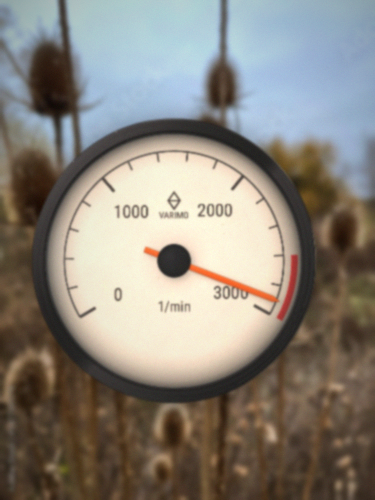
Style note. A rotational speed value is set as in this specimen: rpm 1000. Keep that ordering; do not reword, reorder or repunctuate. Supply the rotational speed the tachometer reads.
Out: rpm 2900
